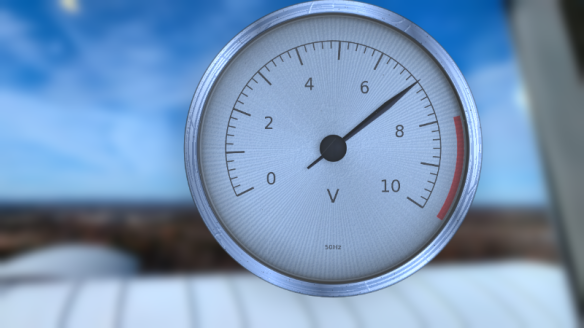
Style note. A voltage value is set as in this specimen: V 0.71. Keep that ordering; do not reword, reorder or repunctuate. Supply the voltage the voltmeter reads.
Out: V 7
